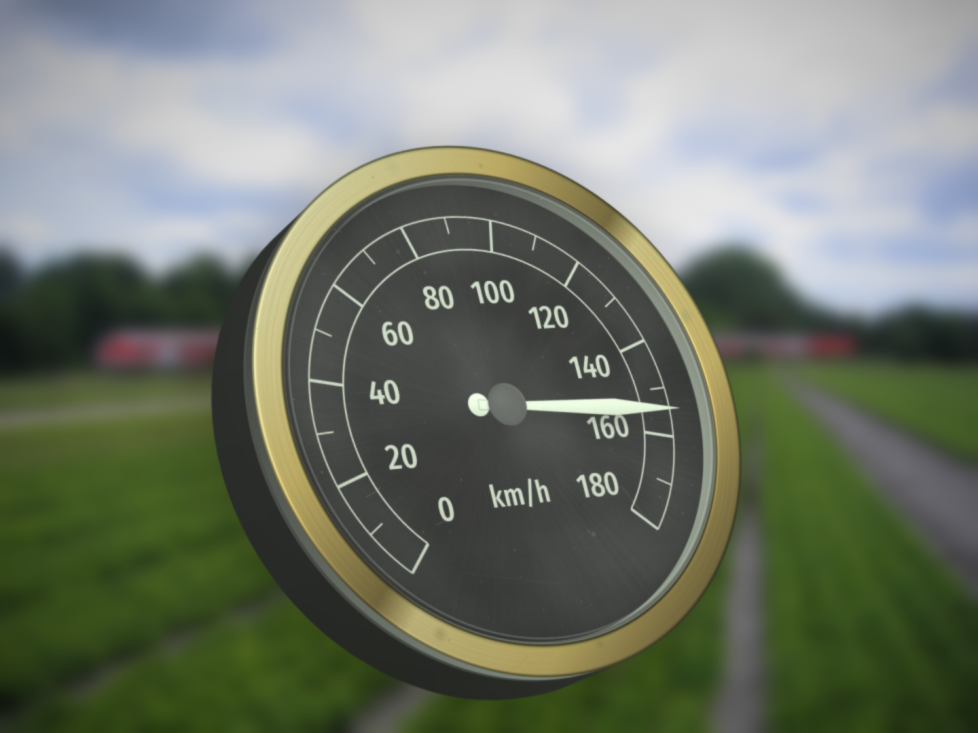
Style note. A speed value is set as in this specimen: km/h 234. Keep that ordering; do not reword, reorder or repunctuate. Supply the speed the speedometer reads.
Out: km/h 155
